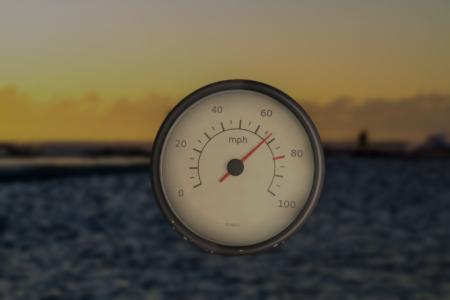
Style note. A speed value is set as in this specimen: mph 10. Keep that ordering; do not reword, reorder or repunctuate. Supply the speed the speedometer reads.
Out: mph 67.5
